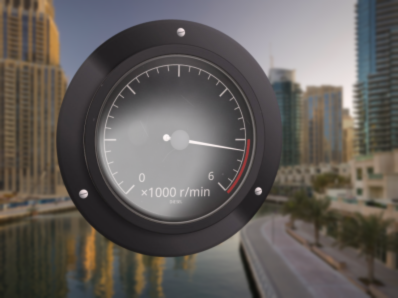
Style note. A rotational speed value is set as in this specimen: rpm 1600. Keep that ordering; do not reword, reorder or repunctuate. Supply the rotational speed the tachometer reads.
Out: rpm 5200
